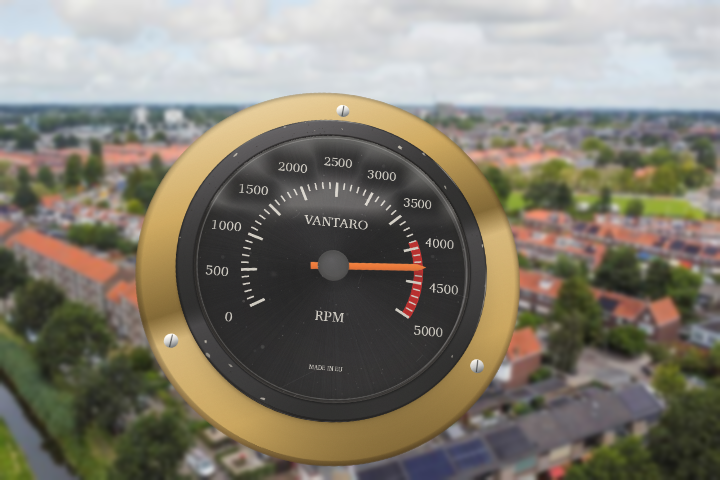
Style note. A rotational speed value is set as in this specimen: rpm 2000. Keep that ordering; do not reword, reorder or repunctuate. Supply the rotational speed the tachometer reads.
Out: rpm 4300
